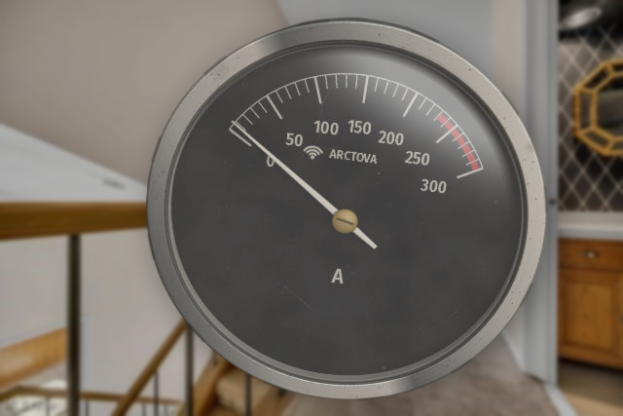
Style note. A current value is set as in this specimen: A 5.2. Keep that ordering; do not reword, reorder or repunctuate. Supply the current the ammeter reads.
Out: A 10
